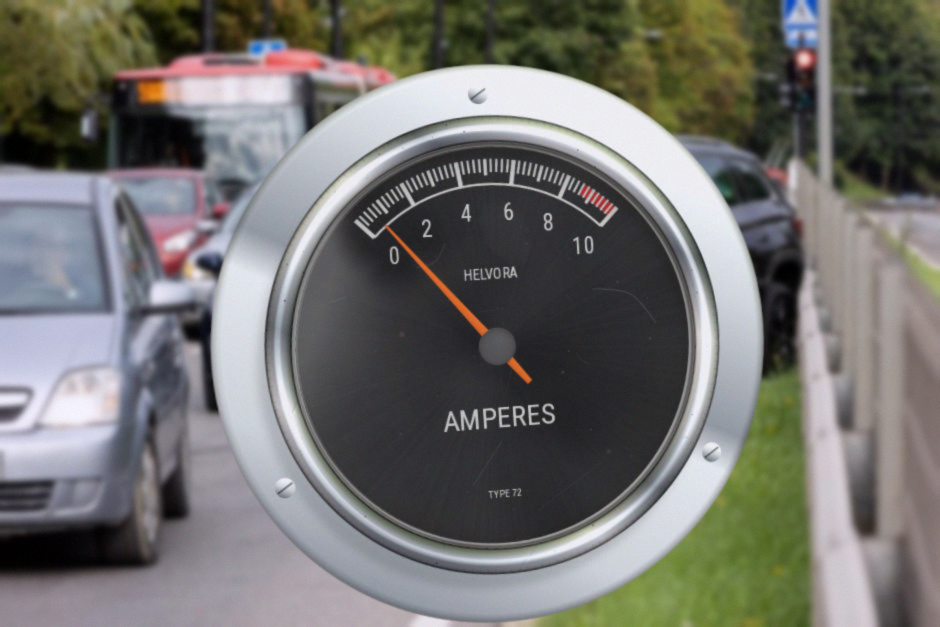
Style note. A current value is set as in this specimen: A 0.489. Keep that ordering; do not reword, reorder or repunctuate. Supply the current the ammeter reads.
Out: A 0.6
